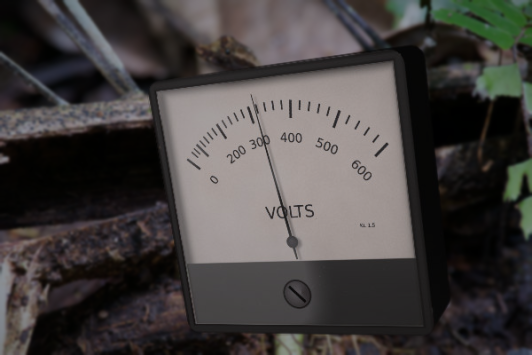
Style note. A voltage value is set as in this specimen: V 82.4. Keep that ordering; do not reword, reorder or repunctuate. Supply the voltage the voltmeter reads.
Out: V 320
